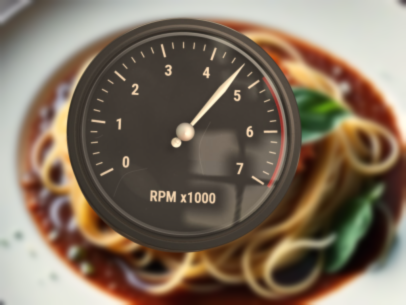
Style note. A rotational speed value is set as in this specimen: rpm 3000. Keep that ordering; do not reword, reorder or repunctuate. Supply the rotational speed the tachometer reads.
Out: rpm 4600
